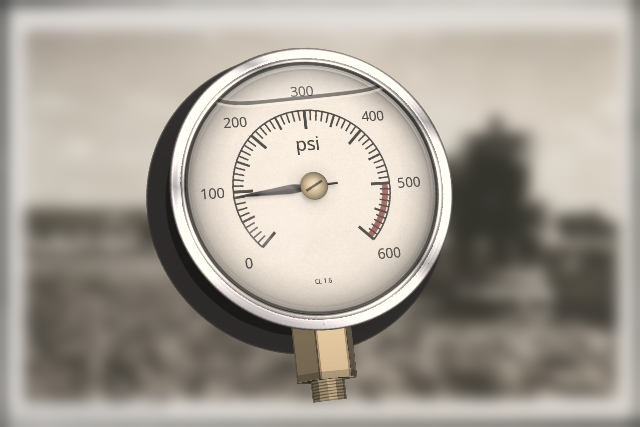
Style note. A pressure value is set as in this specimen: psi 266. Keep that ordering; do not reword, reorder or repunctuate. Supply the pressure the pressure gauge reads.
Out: psi 90
